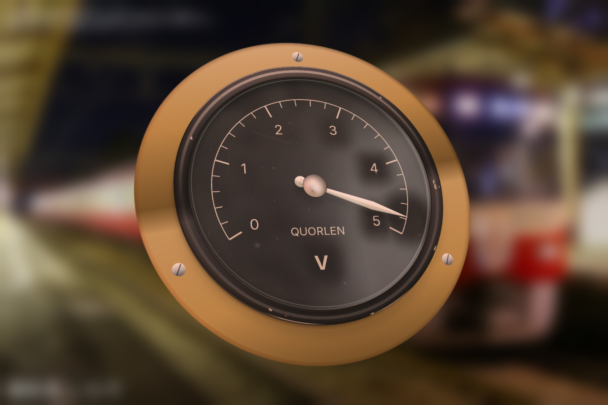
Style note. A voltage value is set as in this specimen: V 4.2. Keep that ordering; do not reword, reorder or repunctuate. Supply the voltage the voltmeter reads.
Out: V 4.8
